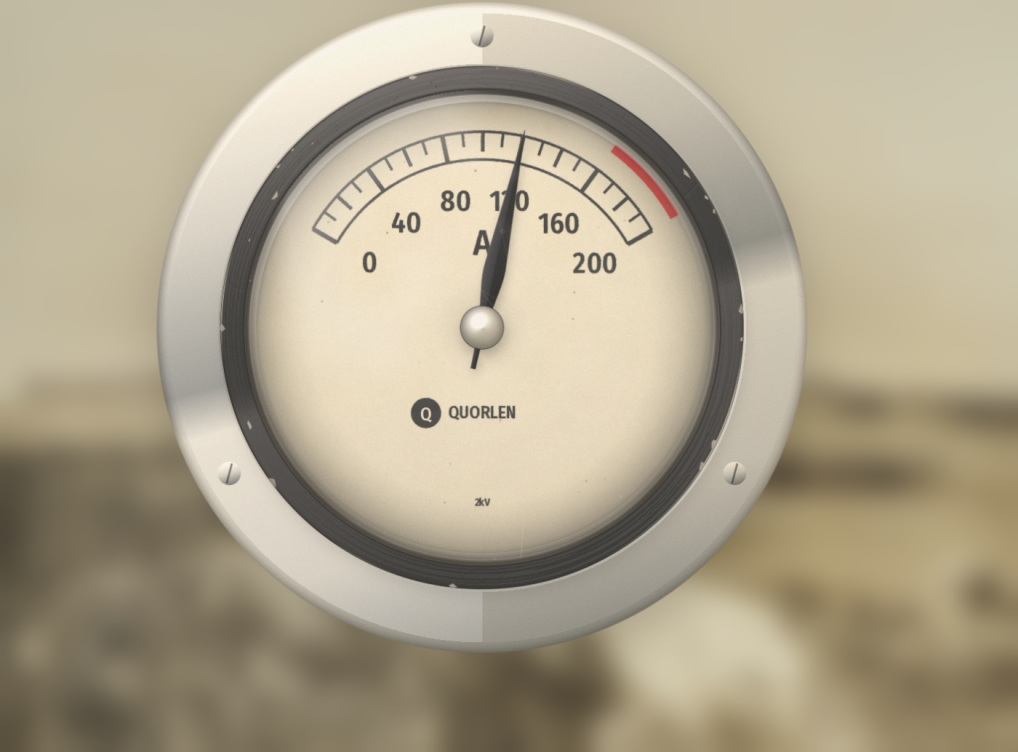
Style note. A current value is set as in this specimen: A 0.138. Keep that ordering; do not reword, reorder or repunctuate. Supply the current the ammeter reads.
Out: A 120
